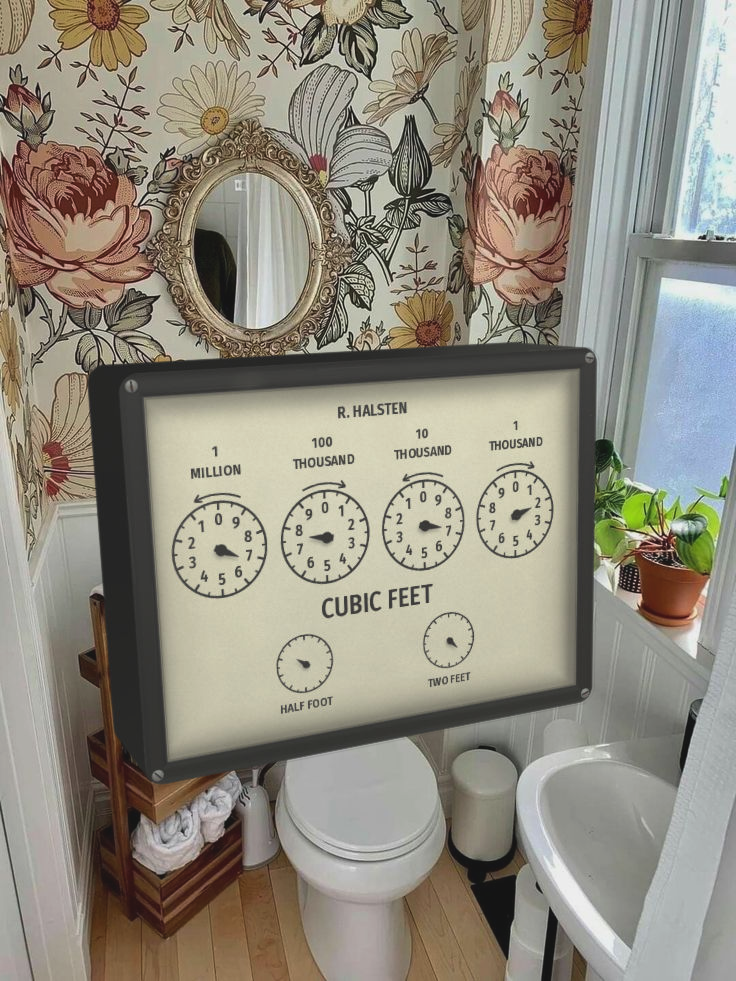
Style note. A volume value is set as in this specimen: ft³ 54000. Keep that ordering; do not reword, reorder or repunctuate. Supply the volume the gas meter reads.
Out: ft³ 677200
